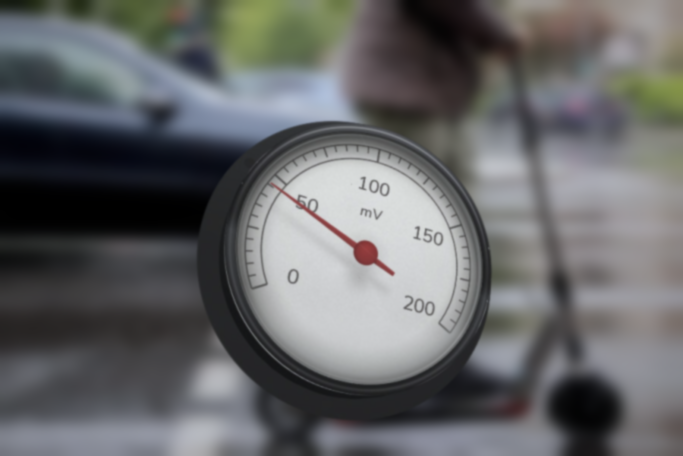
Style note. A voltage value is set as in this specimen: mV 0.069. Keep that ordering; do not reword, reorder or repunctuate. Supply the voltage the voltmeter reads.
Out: mV 45
